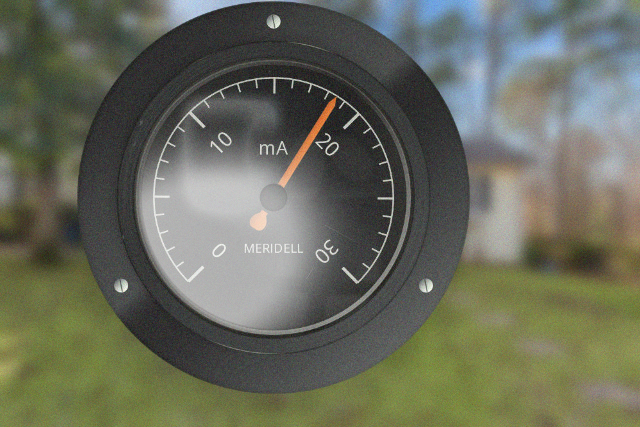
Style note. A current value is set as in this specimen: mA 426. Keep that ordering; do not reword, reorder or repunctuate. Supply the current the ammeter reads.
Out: mA 18.5
